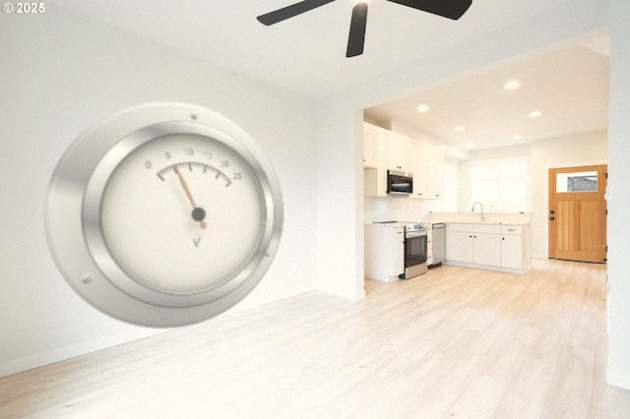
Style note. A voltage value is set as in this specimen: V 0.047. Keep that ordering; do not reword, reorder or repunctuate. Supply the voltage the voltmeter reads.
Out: V 5
